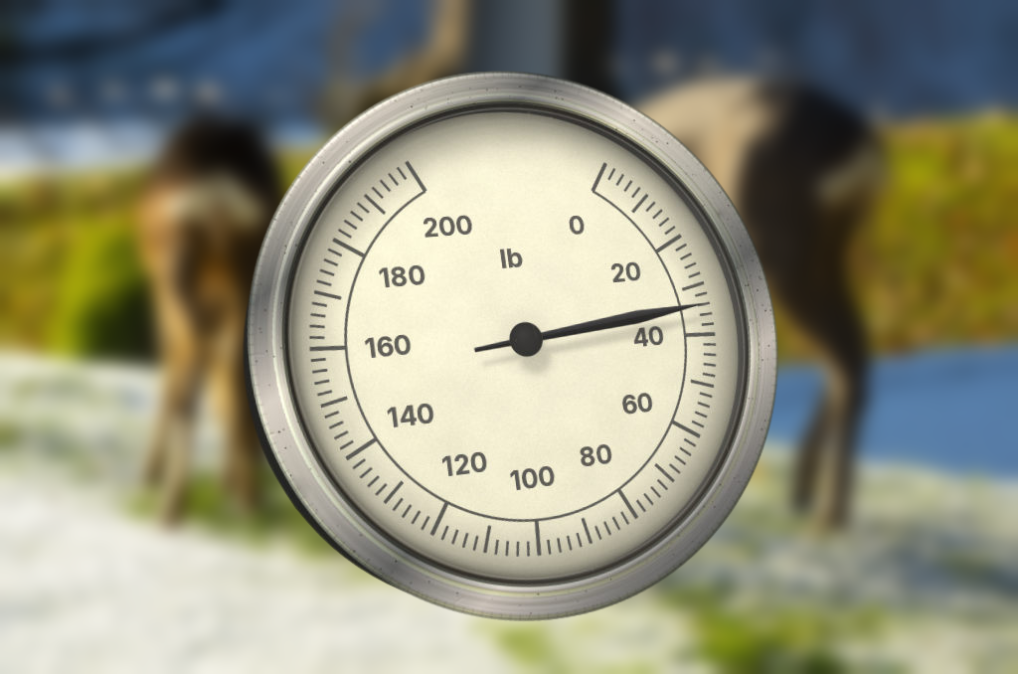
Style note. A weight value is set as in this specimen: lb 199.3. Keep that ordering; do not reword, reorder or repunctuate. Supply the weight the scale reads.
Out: lb 34
